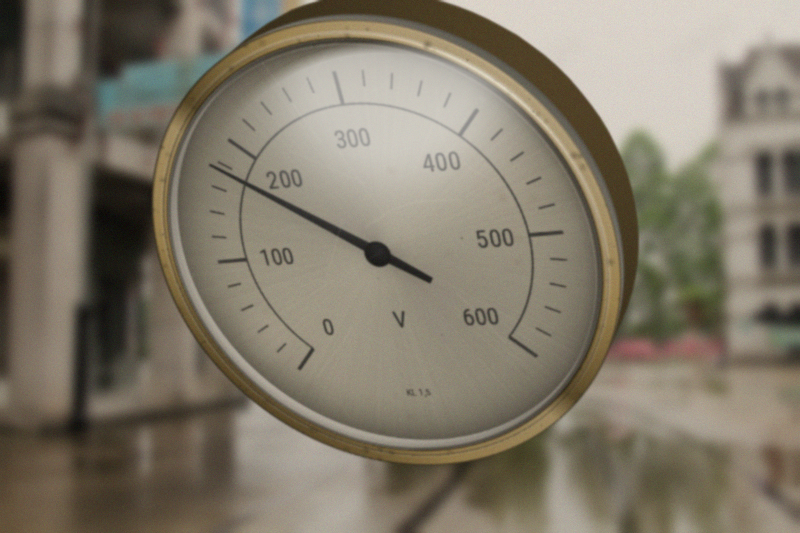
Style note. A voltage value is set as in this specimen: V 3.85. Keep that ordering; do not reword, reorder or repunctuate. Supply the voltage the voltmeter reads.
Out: V 180
